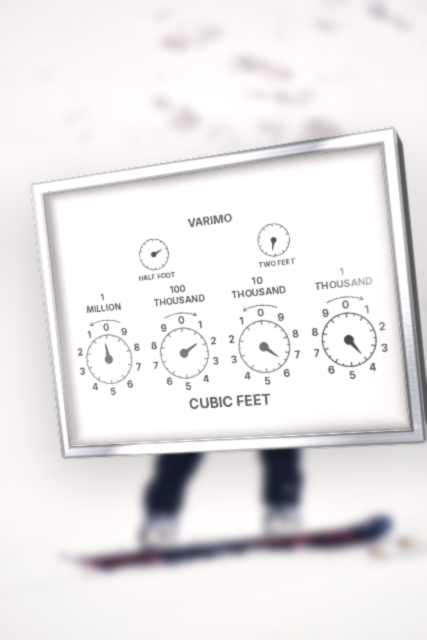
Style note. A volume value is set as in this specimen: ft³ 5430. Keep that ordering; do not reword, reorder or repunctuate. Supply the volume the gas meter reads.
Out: ft³ 16400
